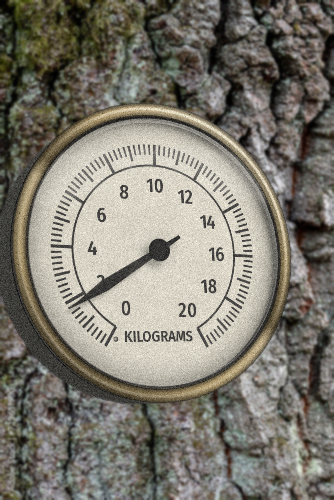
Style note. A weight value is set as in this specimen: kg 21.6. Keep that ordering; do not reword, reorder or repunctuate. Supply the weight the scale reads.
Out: kg 1.8
